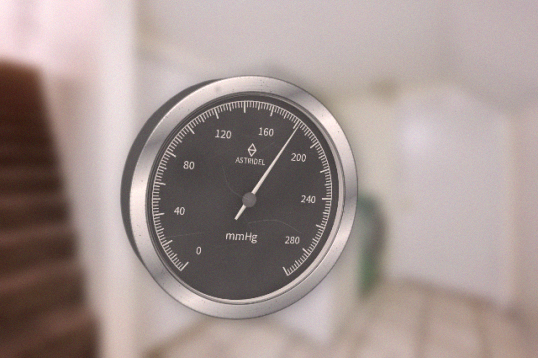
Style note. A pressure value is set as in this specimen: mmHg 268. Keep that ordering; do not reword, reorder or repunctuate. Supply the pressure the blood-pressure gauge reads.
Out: mmHg 180
